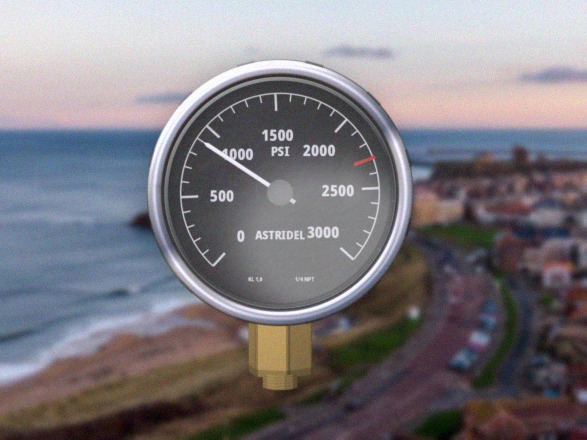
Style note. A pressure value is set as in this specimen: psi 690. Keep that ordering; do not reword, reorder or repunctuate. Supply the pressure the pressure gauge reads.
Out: psi 900
